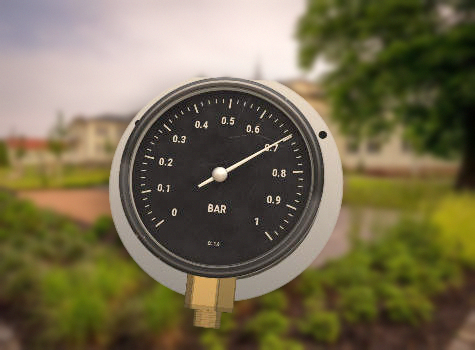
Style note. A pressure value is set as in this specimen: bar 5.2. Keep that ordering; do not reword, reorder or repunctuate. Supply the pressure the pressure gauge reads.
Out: bar 0.7
